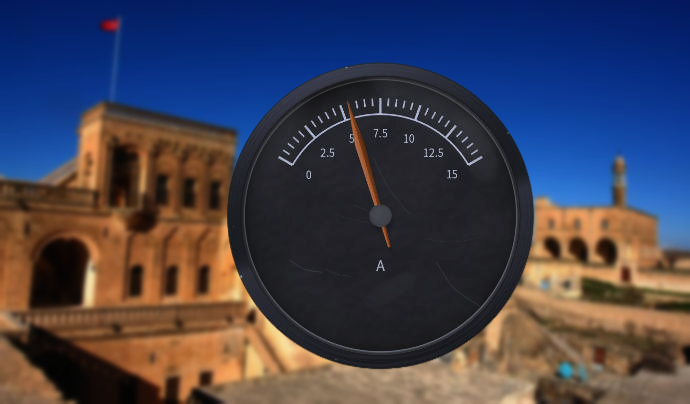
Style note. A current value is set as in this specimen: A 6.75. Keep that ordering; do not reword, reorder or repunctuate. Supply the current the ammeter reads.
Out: A 5.5
